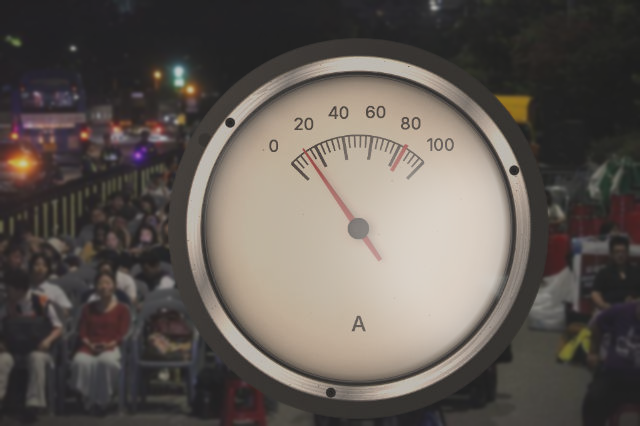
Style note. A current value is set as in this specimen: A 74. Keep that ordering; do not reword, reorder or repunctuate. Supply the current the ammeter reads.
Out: A 12
